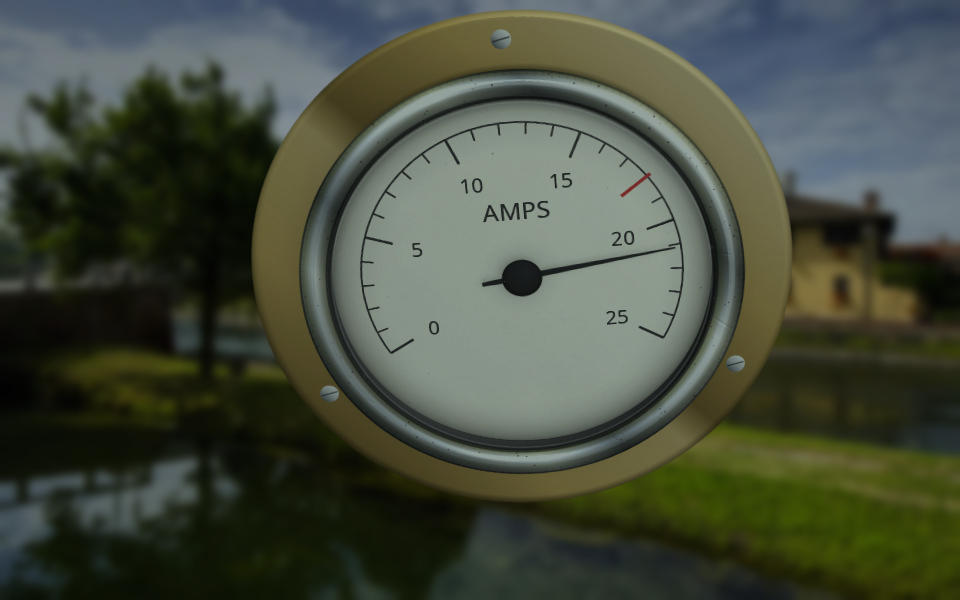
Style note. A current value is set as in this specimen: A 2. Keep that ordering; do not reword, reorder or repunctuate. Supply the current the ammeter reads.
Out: A 21
